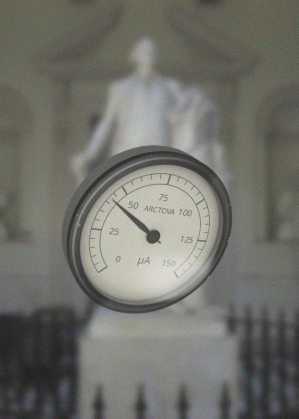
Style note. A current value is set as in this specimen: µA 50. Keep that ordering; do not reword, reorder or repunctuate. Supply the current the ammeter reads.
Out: µA 42.5
